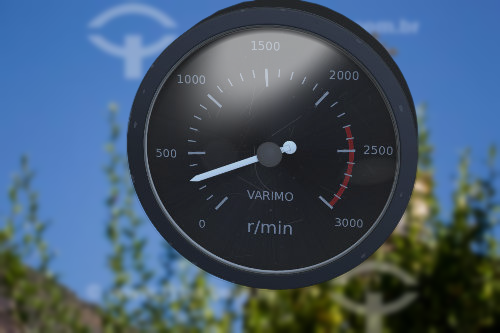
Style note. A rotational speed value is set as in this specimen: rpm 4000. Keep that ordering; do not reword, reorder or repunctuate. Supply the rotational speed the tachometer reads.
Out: rpm 300
